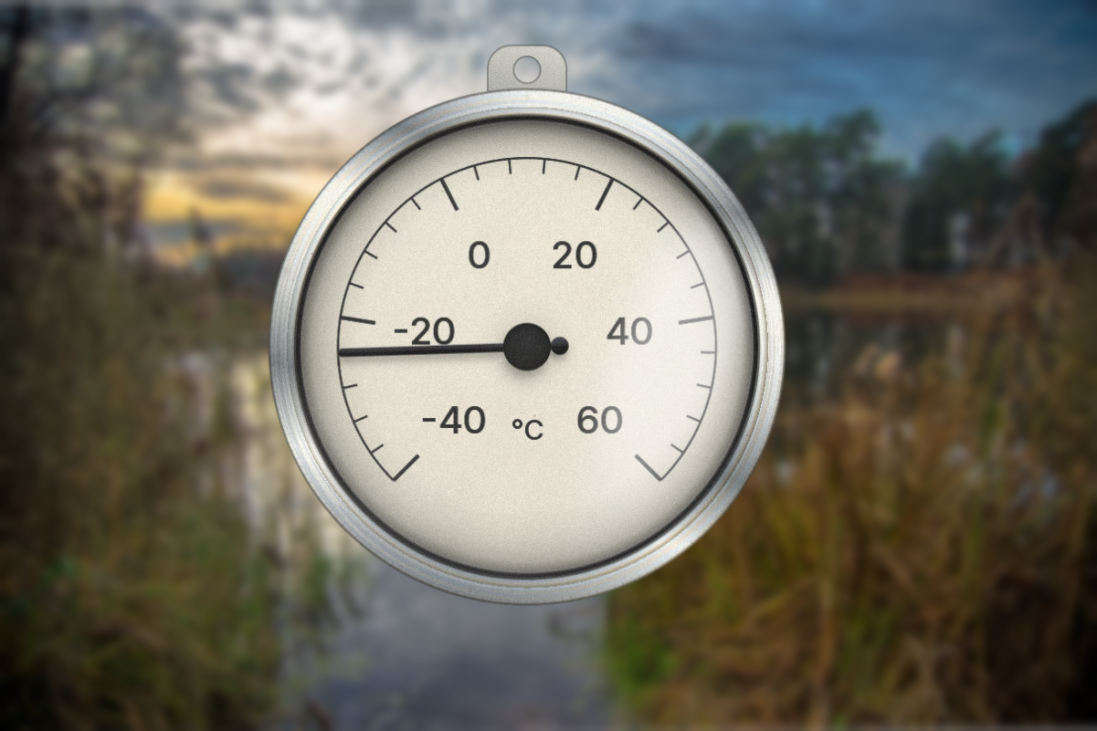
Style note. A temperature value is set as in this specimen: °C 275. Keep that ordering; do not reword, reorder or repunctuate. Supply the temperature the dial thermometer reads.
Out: °C -24
